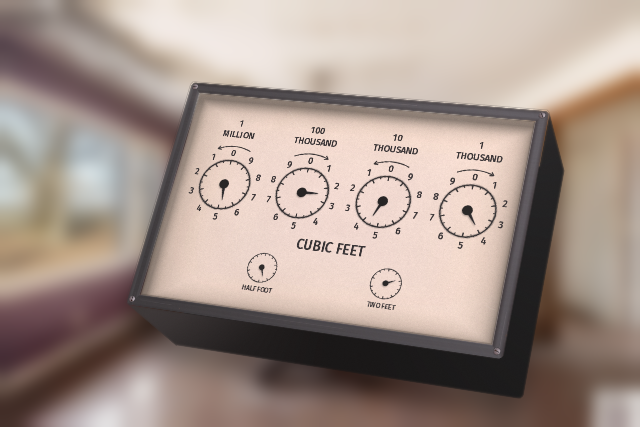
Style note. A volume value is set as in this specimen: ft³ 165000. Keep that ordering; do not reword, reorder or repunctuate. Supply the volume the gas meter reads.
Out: ft³ 524400
